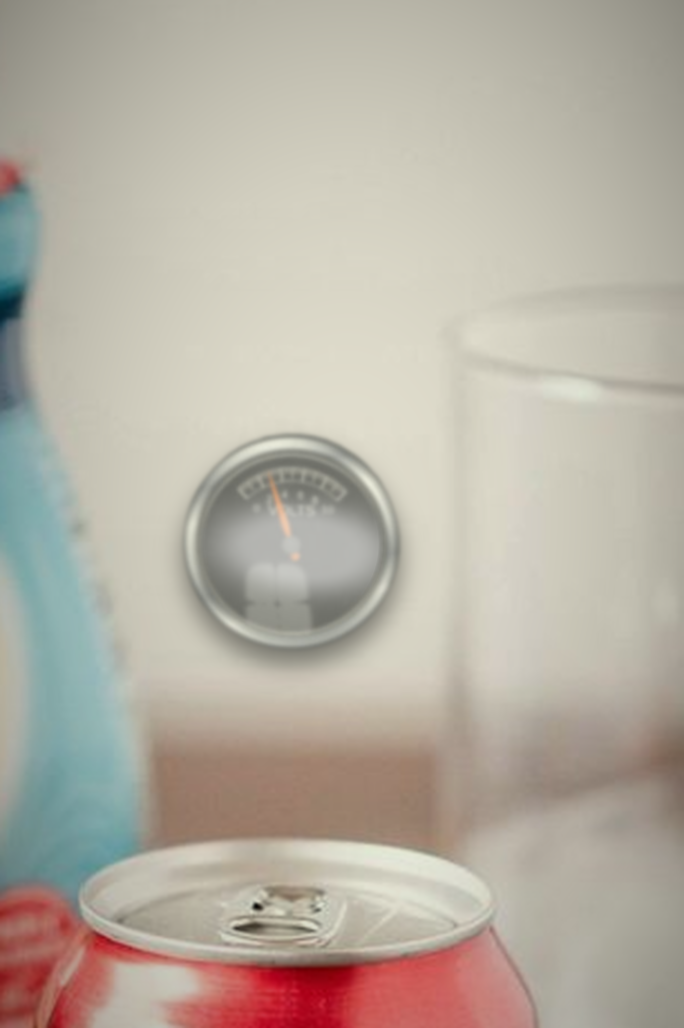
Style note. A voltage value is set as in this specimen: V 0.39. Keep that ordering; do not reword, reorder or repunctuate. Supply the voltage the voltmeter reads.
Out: V 3
